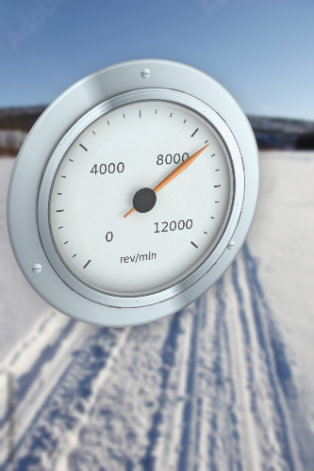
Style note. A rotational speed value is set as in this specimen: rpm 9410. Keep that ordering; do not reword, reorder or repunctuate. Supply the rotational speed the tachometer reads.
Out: rpm 8500
